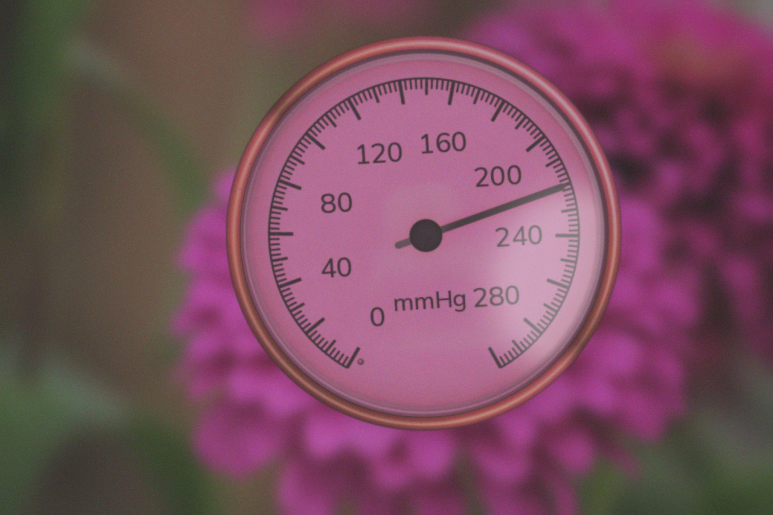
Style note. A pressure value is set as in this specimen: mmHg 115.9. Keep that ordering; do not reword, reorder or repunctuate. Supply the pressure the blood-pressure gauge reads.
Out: mmHg 220
